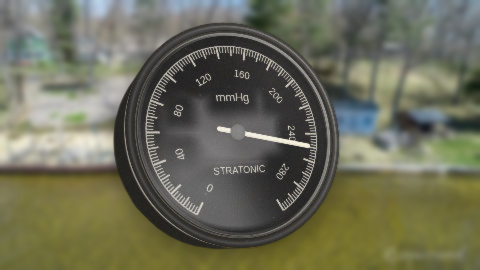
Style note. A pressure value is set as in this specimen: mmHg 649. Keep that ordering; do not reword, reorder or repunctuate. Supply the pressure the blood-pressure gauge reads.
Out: mmHg 250
